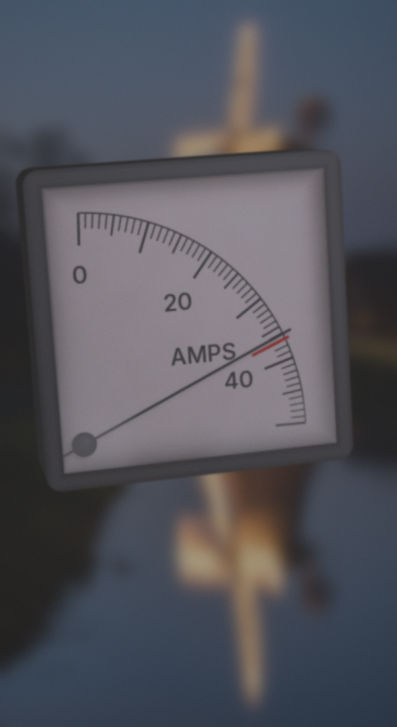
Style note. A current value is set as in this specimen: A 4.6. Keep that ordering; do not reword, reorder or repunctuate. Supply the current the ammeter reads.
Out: A 36
